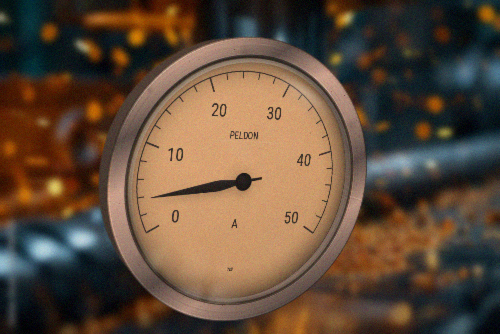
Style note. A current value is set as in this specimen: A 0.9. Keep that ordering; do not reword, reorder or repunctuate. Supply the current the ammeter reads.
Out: A 4
